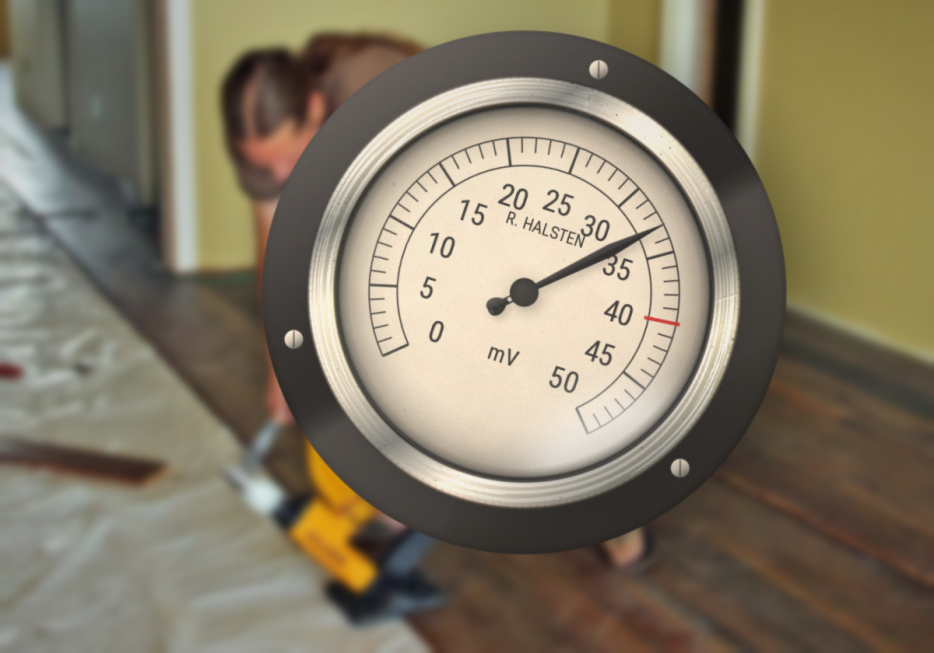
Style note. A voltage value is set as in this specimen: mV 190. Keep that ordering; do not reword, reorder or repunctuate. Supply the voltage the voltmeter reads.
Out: mV 33
